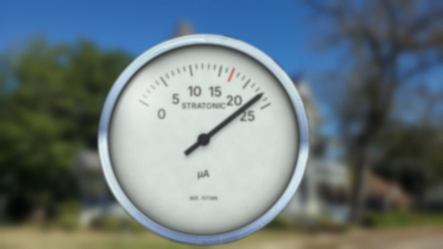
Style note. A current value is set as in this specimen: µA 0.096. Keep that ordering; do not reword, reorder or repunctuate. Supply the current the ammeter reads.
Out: µA 23
